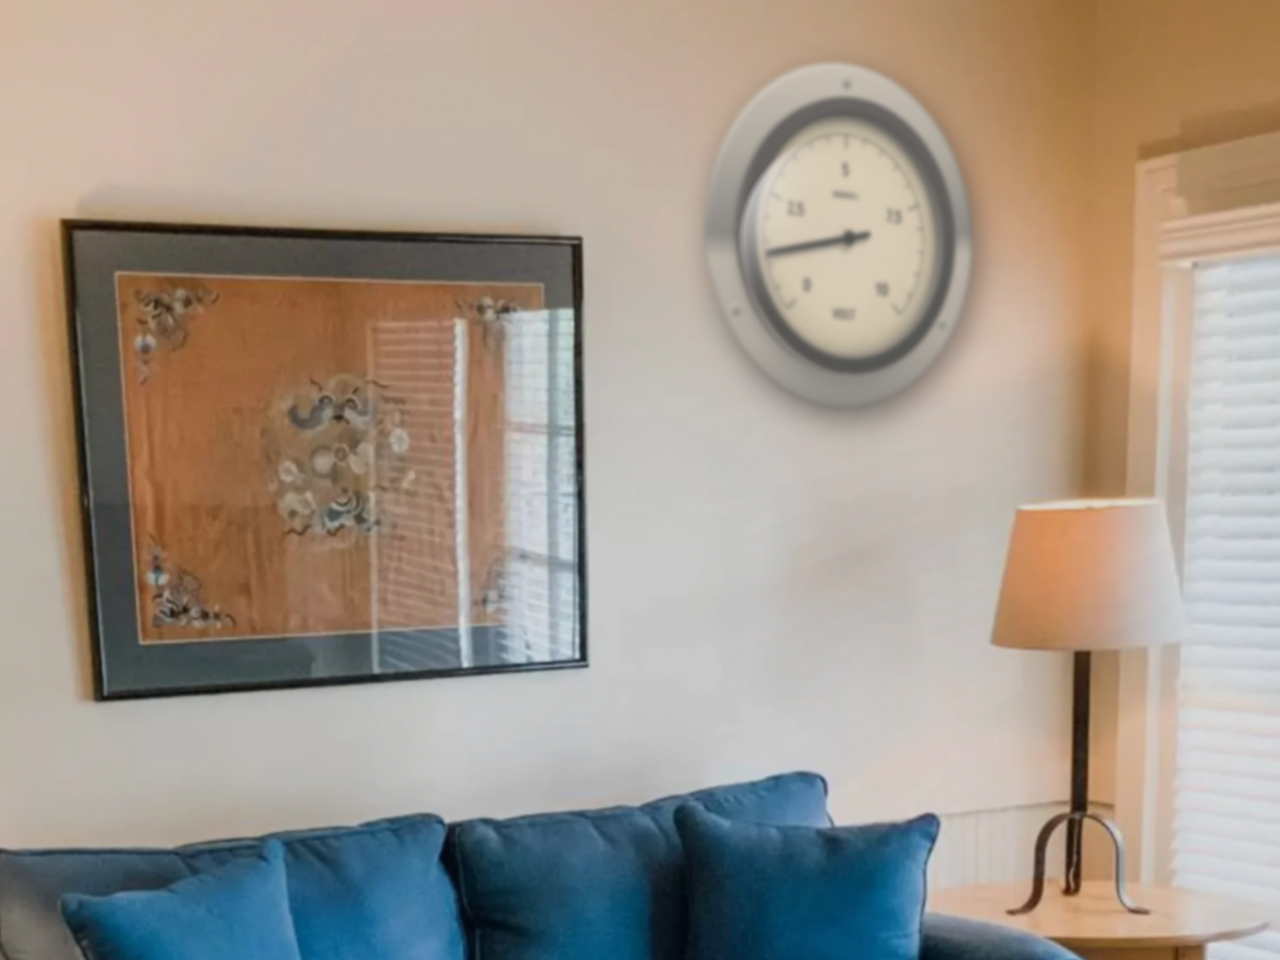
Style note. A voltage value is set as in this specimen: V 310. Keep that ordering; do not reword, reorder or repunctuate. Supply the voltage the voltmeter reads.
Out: V 1.25
